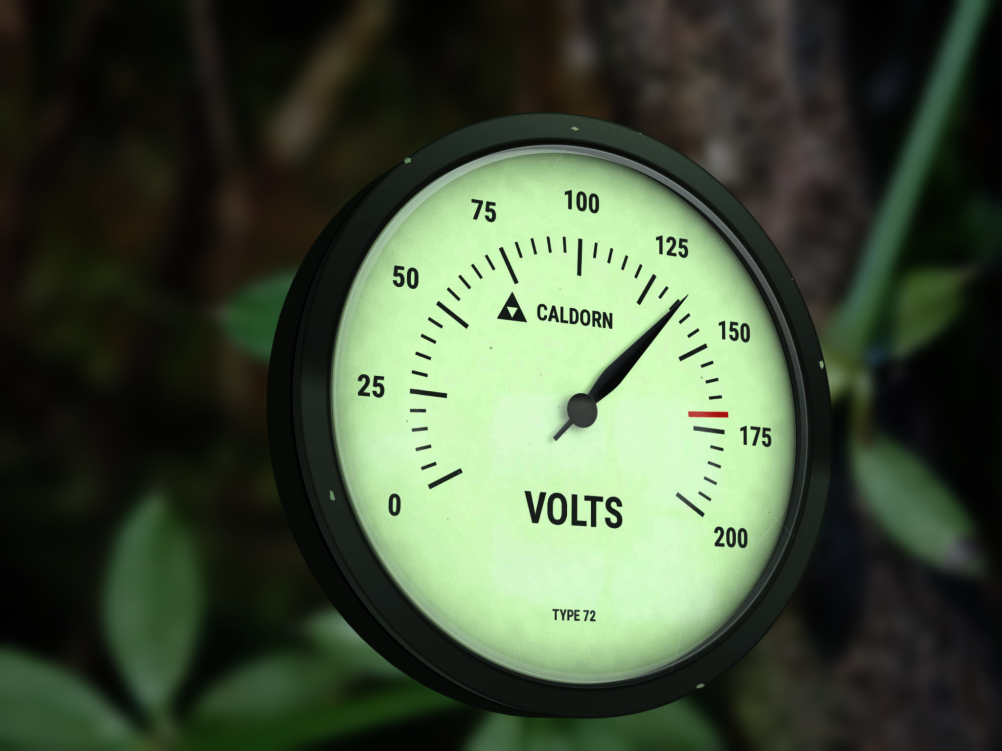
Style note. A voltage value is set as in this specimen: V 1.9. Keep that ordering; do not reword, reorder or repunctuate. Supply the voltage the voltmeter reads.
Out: V 135
